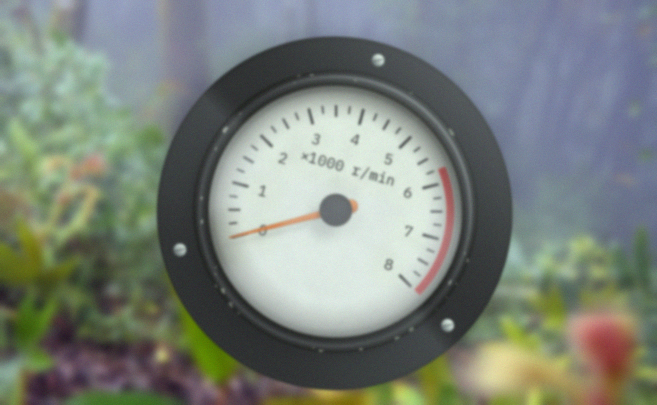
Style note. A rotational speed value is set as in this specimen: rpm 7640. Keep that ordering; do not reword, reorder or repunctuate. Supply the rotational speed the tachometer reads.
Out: rpm 0
